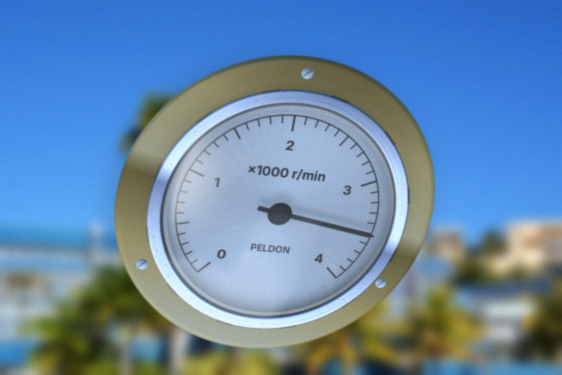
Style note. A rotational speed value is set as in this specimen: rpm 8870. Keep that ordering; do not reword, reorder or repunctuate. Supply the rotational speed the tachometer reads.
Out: rpm 3500
